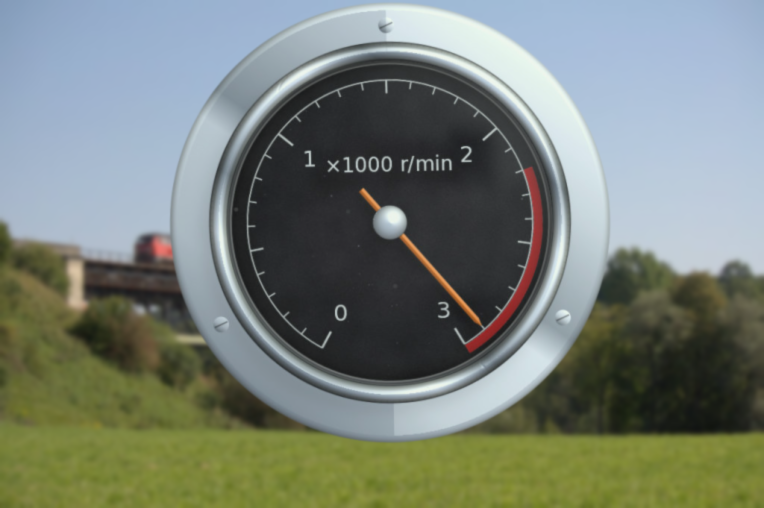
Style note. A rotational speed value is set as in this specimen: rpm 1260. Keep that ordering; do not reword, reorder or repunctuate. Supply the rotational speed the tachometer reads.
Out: rpm 2900
